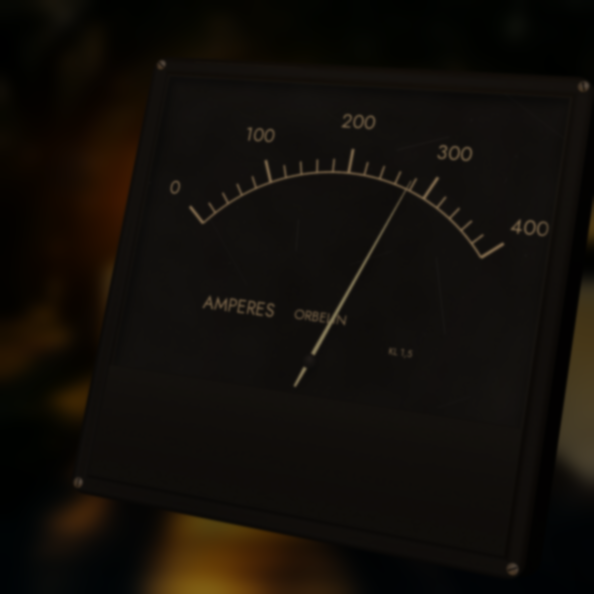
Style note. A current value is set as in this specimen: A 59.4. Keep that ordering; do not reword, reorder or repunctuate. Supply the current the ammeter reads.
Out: A 280
